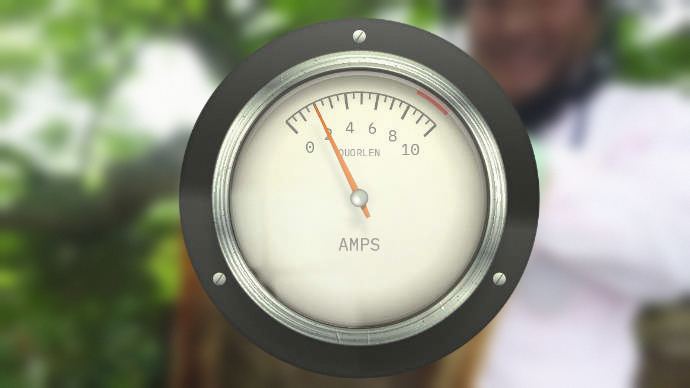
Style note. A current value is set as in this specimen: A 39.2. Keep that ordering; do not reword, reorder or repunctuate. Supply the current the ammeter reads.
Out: A 2
